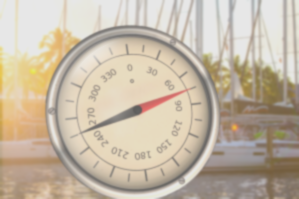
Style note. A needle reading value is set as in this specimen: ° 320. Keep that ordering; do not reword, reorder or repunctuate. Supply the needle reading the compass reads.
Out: ° 75
